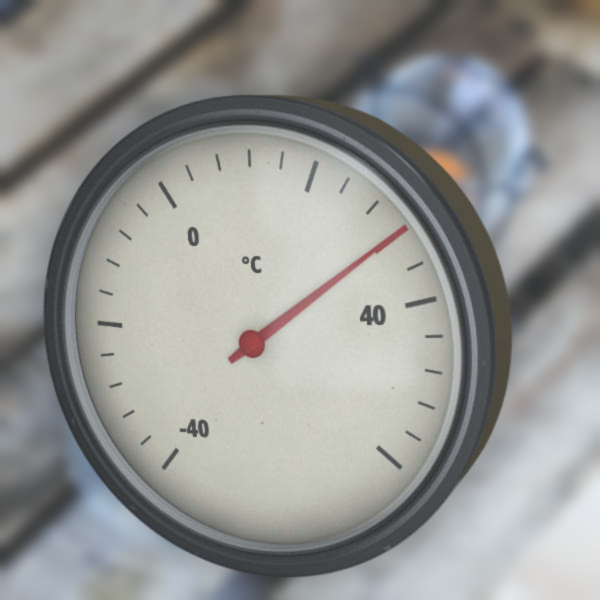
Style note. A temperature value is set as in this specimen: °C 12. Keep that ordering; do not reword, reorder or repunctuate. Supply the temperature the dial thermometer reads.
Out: °C 32
